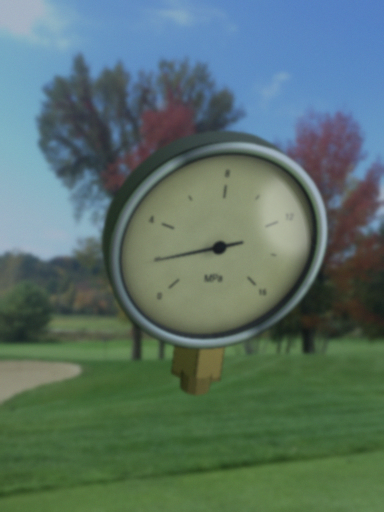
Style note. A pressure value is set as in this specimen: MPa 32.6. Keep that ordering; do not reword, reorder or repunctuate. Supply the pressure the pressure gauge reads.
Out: MPa 2
